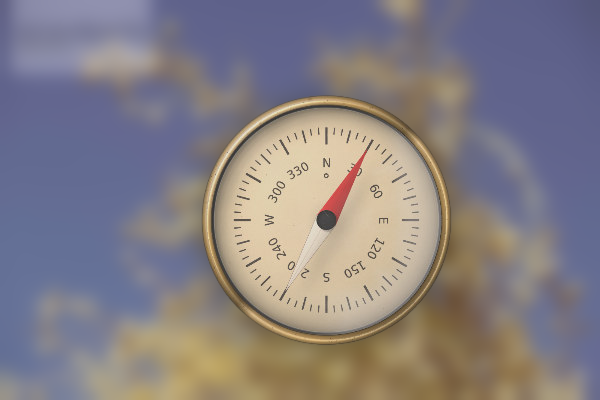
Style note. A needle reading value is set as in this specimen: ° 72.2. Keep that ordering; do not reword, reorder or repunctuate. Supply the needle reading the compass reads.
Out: ° 30
